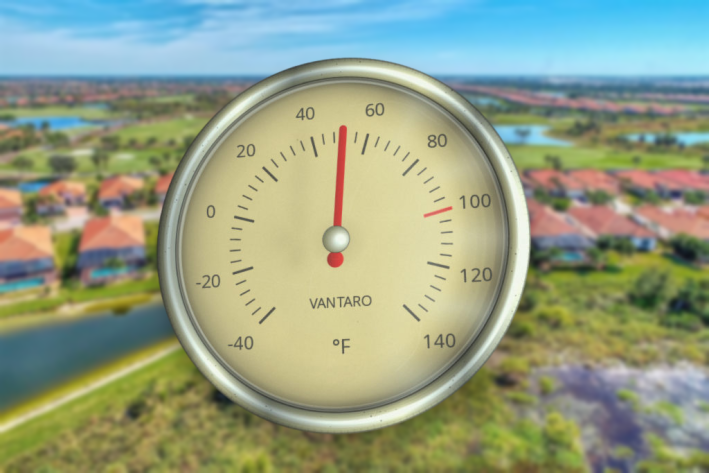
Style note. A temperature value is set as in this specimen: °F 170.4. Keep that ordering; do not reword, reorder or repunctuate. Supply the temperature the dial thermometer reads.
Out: °F 52
